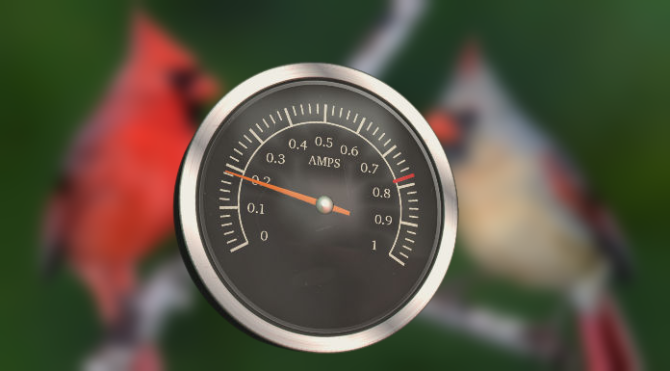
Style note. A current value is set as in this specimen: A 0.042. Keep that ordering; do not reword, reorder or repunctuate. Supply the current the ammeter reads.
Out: A 0.18
